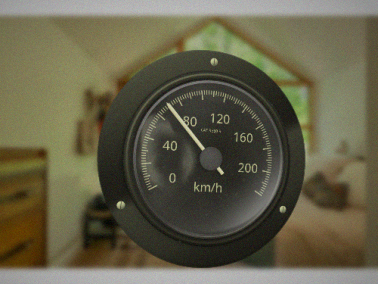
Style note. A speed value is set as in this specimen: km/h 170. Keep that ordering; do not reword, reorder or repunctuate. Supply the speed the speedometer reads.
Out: km/h 70
